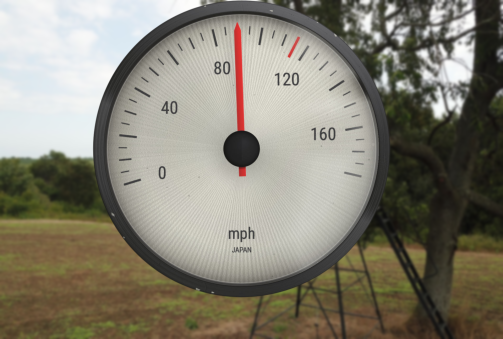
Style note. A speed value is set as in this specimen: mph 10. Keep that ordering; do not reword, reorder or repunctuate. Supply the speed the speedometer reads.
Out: mph 90
